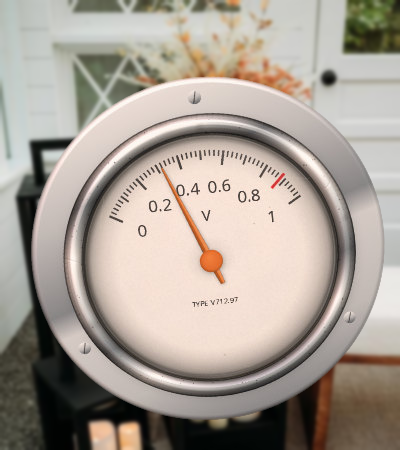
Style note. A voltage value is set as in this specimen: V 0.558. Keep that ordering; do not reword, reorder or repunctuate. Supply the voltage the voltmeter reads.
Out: V 0.32
